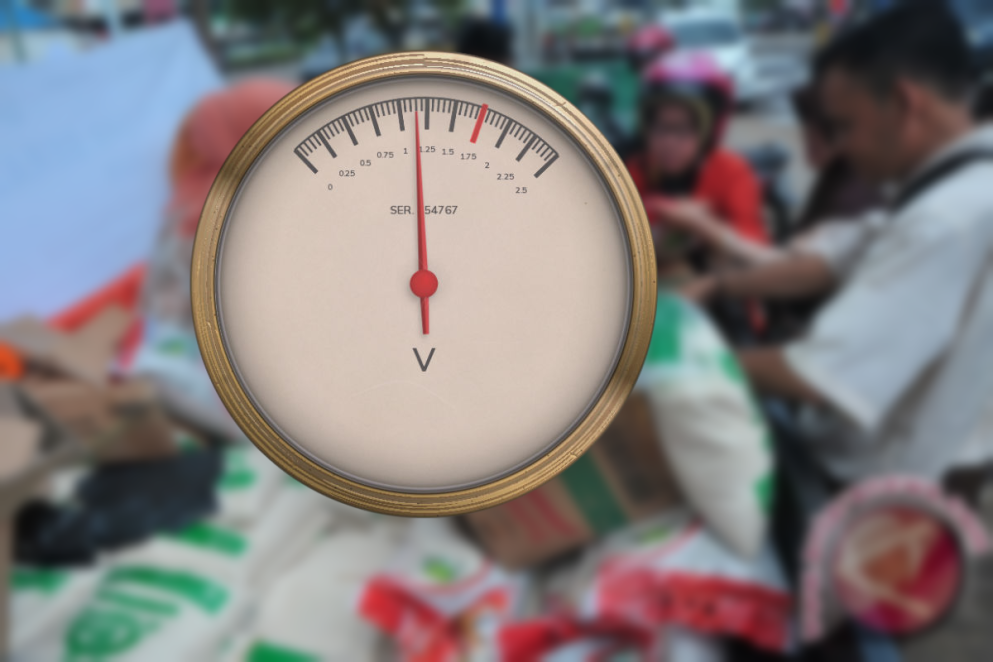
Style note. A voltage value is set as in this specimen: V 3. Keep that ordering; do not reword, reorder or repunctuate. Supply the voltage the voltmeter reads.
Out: V 1.15
